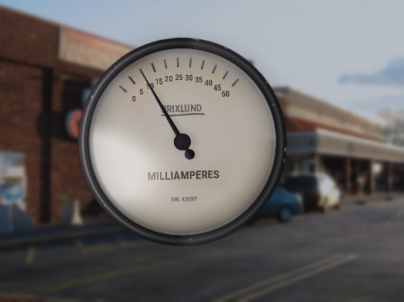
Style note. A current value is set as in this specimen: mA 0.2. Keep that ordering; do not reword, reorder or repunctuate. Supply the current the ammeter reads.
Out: mA 10
